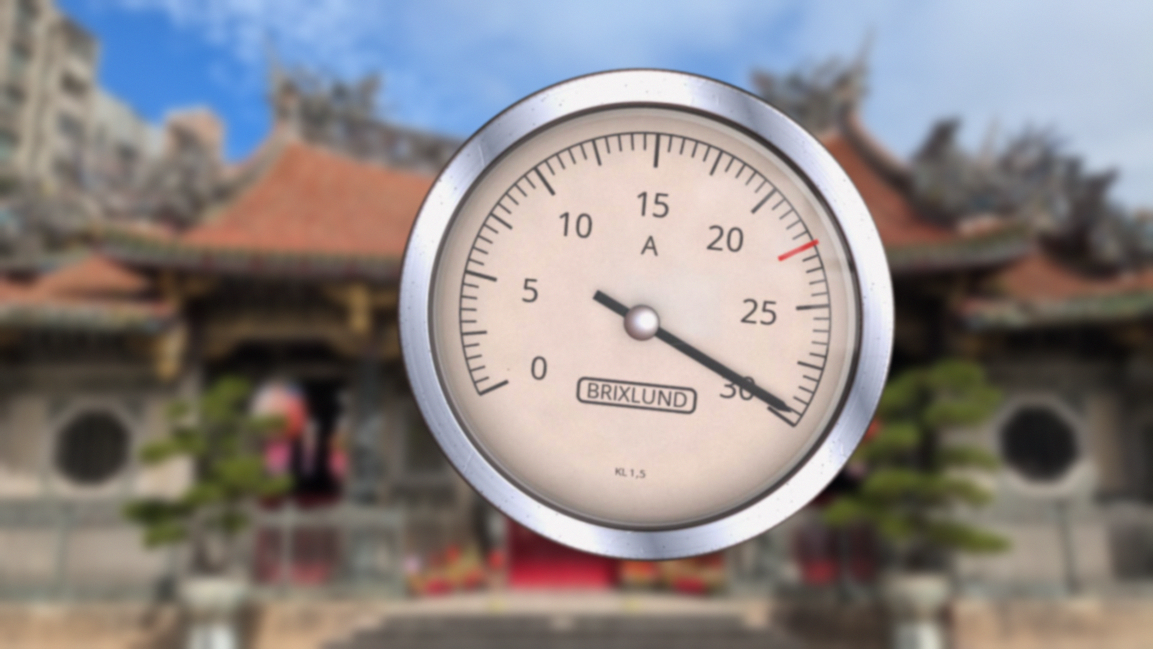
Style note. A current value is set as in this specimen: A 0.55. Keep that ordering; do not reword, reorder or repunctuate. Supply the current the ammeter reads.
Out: A 29.5
